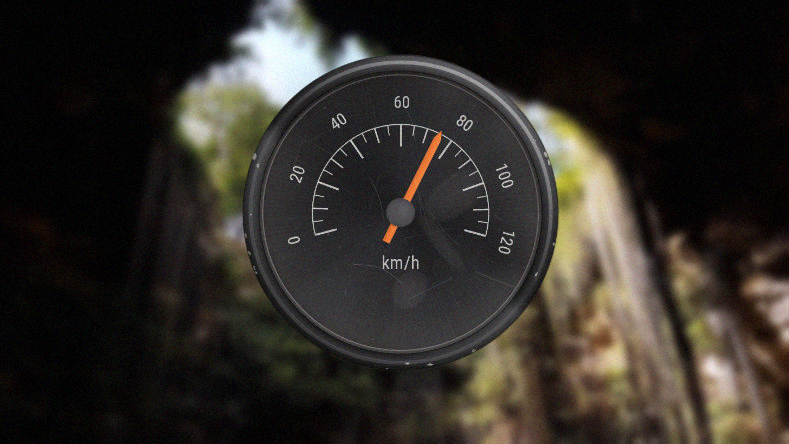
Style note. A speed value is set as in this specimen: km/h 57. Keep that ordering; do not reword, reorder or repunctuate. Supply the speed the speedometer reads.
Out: km/h 75
